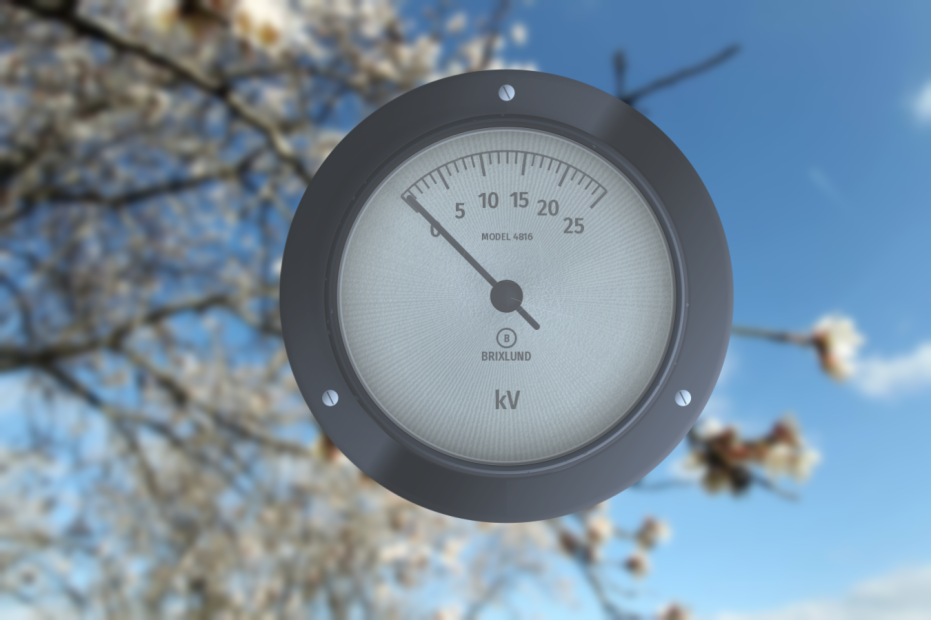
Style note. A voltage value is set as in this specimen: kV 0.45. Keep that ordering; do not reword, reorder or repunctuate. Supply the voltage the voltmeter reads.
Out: kV 0.5
